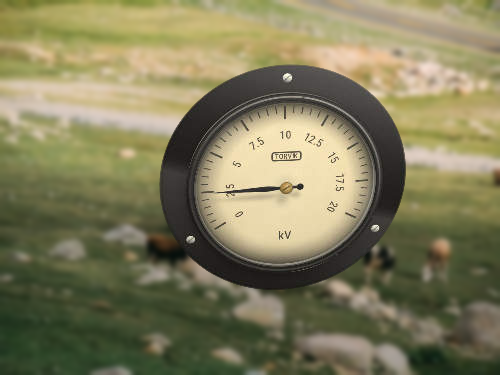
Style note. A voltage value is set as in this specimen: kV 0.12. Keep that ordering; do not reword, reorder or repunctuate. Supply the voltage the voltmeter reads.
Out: kV 2.5
